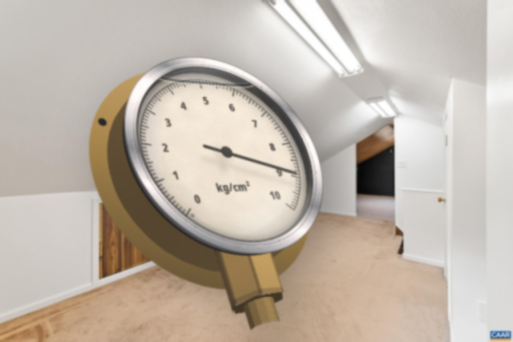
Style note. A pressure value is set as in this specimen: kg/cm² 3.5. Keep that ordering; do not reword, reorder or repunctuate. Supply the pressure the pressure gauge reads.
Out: kg/cm² 9
